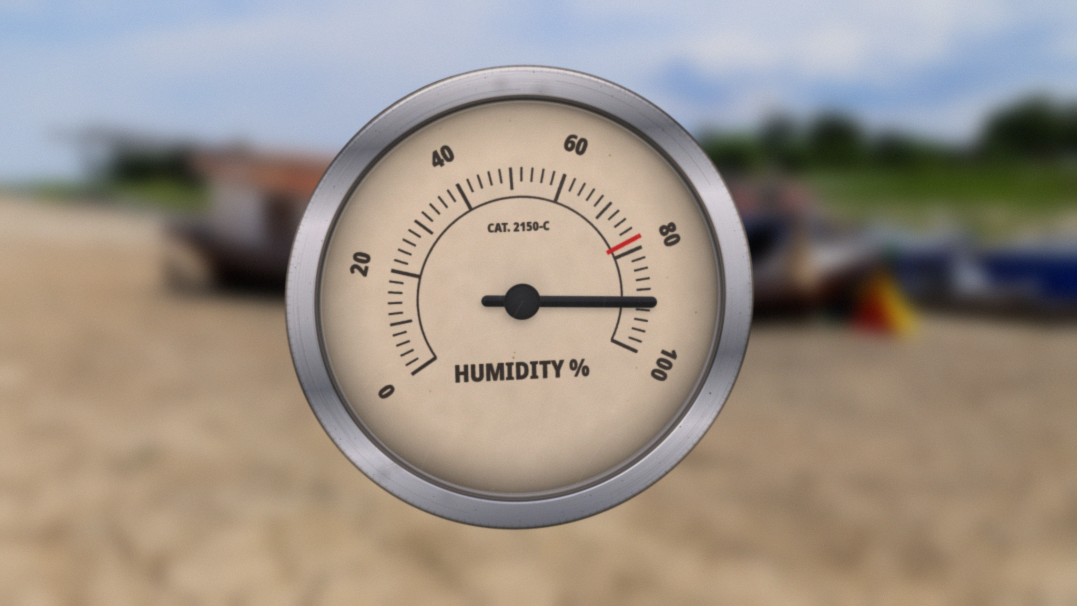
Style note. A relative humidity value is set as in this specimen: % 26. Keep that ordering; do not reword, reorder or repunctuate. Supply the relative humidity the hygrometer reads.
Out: % 90
